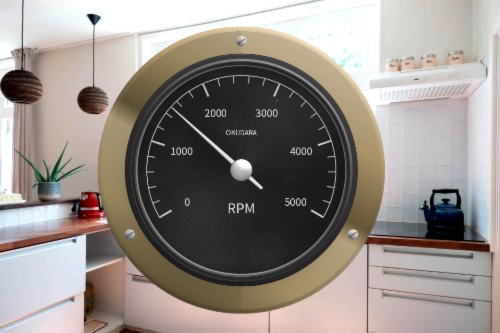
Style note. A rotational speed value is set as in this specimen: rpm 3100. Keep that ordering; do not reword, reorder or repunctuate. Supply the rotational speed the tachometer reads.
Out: rpm 1500
